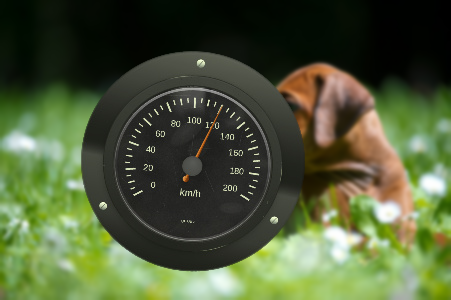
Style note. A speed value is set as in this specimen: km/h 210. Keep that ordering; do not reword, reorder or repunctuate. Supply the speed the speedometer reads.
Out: km/h 120
